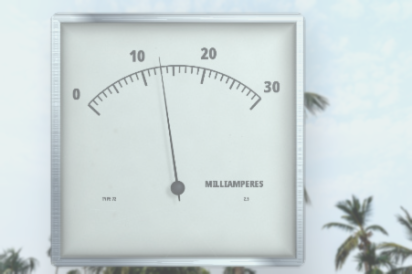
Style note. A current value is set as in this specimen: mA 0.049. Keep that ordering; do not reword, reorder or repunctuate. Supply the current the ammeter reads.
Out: mA 13
